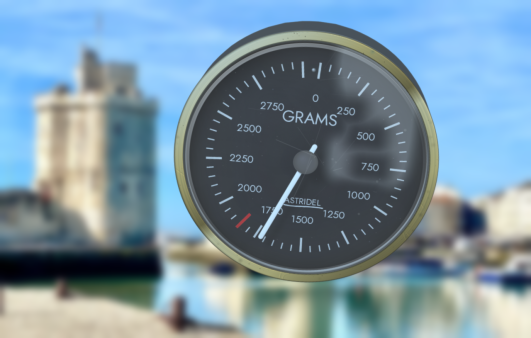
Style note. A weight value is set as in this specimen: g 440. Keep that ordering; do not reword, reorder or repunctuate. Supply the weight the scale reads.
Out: g 1725
